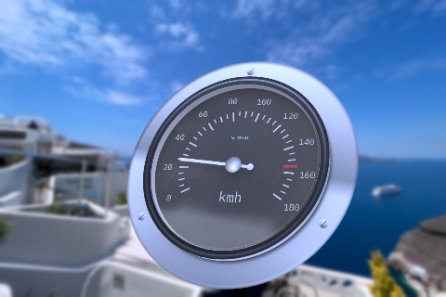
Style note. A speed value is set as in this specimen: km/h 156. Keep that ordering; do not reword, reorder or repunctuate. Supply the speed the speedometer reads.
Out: km/h 25
